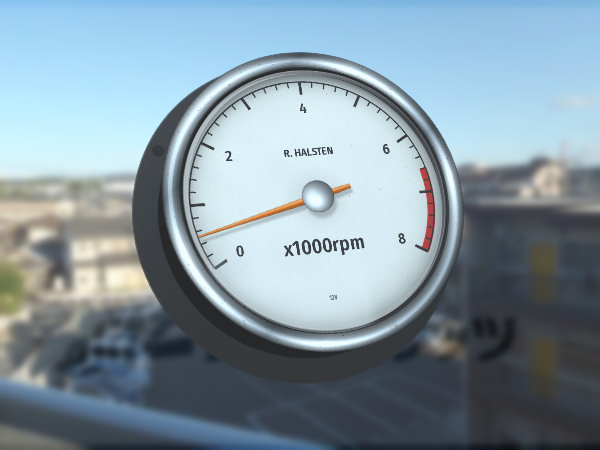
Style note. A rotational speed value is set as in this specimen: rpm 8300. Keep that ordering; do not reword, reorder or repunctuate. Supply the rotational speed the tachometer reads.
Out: rpm 500
